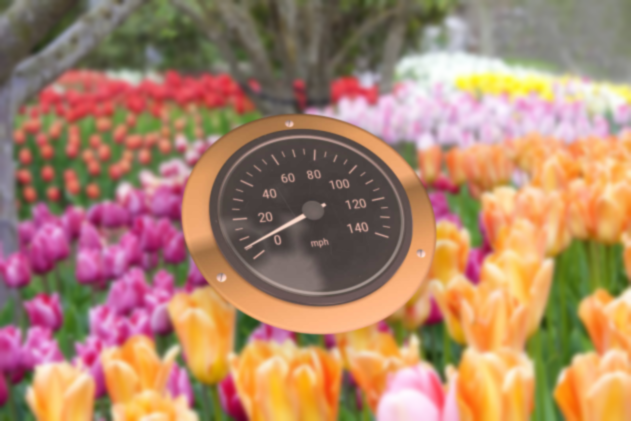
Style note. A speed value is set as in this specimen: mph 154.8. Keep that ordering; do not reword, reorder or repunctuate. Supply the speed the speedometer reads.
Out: mph 5
